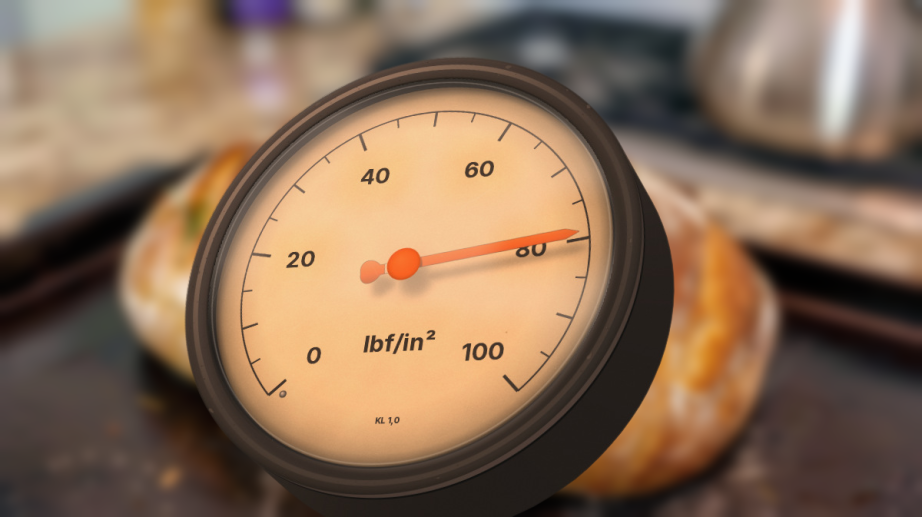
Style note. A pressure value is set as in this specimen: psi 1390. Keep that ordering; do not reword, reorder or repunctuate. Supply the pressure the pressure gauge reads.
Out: psi 80
